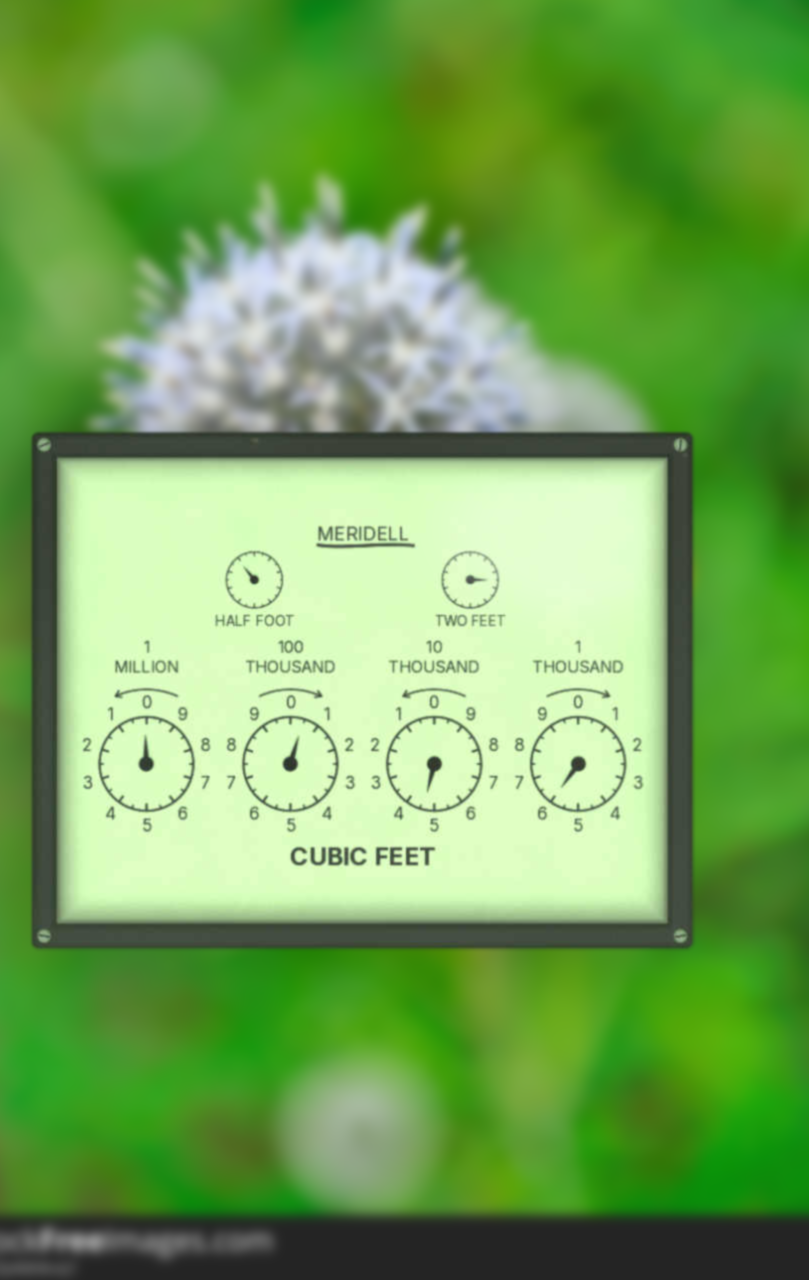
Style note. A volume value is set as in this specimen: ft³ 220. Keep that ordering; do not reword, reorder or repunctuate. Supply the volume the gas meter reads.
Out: ft³ 4600
